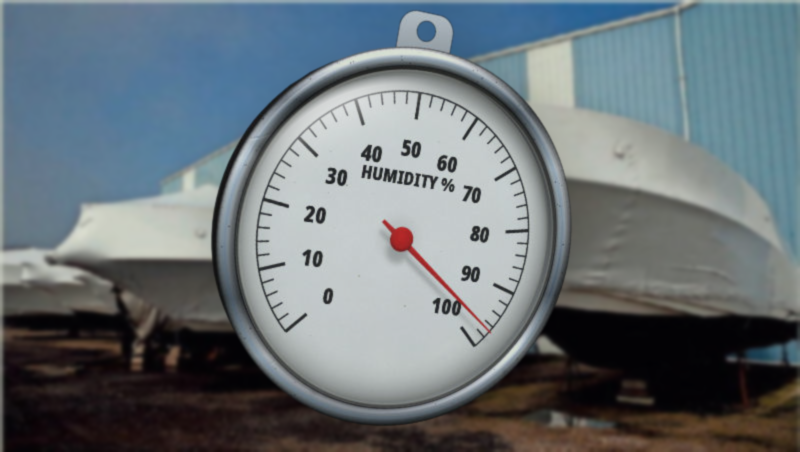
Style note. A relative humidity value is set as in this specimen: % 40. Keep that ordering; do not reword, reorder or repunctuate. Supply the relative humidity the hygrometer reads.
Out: % 97
